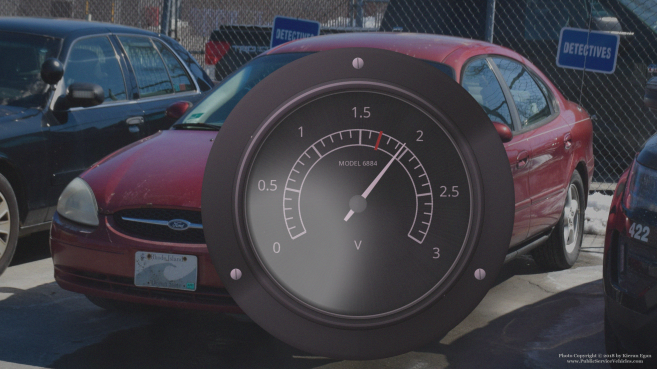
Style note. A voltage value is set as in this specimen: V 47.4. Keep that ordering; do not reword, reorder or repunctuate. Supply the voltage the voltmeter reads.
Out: V 1.95
